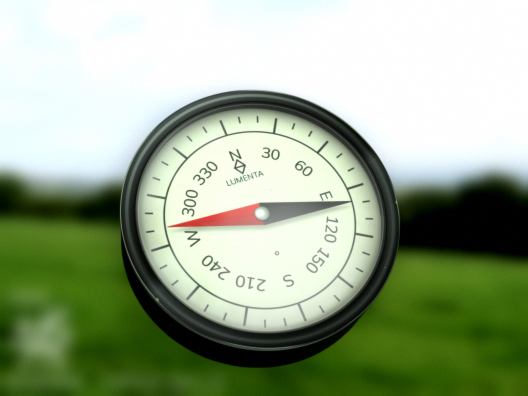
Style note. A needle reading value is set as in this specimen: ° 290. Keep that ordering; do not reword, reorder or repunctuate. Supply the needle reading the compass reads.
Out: ° 280
